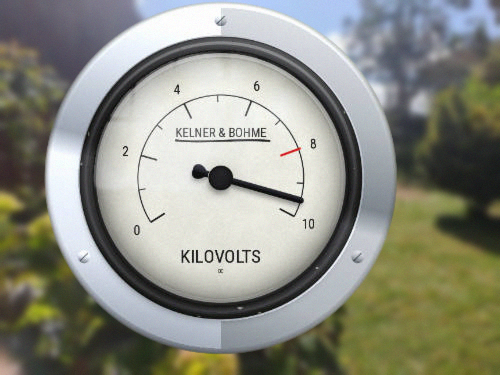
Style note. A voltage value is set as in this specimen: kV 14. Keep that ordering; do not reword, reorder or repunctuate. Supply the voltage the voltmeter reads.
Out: kV 9.5
